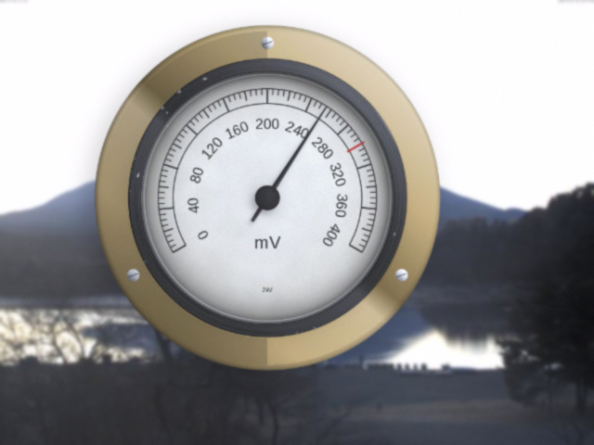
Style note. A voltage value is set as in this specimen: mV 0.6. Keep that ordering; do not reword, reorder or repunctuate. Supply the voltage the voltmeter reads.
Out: mV 255
